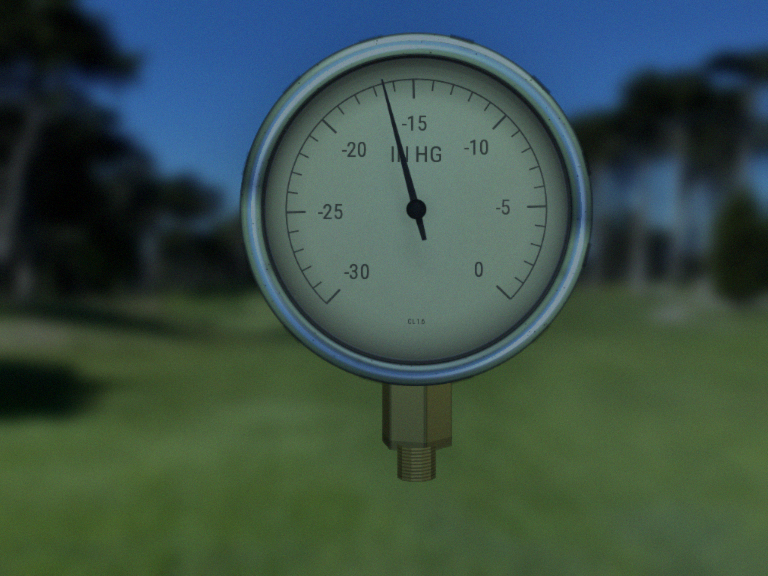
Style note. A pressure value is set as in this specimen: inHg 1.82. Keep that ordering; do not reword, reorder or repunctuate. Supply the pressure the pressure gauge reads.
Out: inHg -16.5
